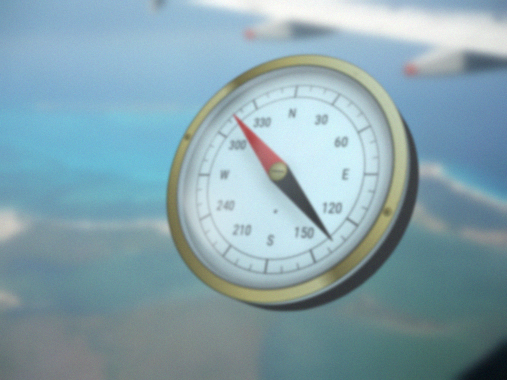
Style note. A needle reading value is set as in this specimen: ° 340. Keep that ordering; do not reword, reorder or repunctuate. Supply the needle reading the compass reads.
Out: ° 315
